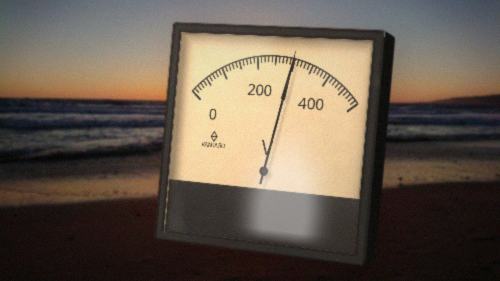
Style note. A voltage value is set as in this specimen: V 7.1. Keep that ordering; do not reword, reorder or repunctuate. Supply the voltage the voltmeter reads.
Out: V 300
